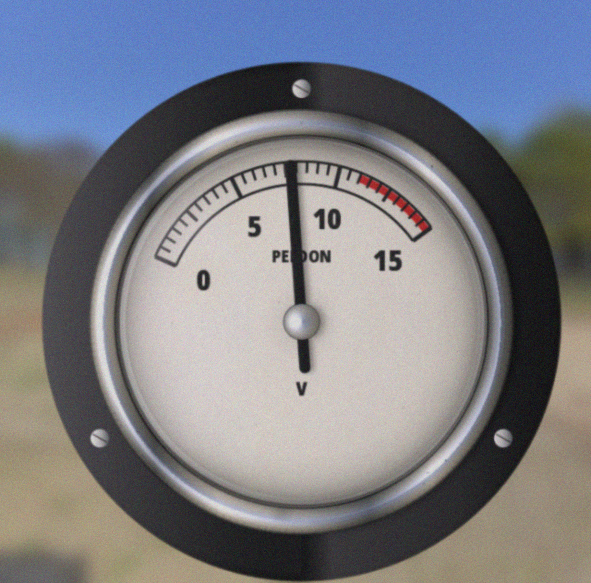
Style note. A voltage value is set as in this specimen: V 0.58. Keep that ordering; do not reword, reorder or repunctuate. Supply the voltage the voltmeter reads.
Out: V 7.75
